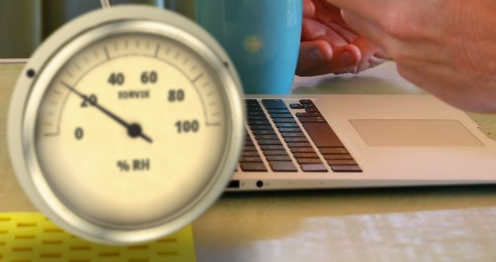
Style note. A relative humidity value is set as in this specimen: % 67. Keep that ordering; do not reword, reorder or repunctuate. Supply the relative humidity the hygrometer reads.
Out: % 20
